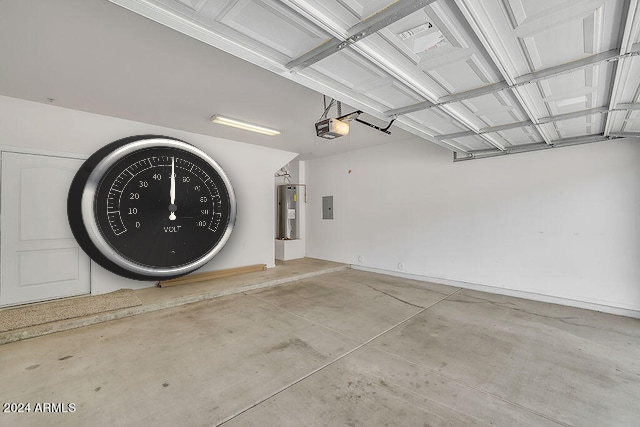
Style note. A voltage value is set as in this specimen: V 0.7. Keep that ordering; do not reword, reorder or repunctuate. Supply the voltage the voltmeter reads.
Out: V 50
